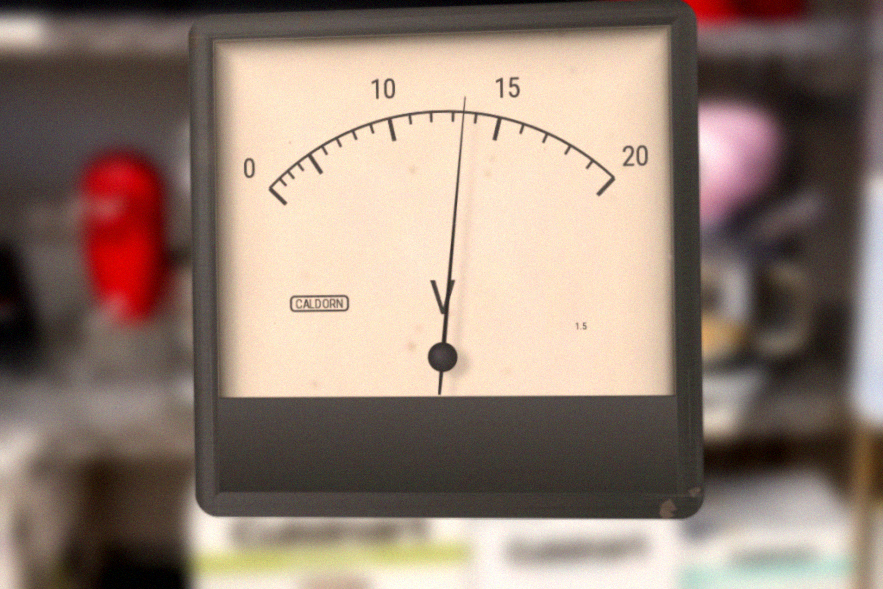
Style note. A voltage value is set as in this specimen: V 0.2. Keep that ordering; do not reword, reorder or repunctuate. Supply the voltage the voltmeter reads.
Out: V 13.5
